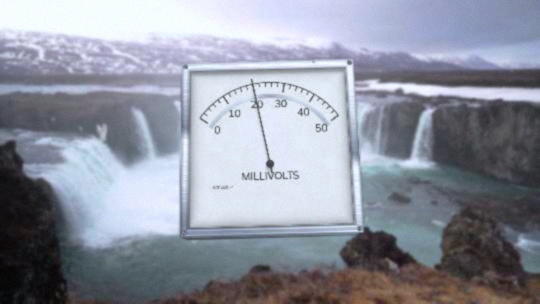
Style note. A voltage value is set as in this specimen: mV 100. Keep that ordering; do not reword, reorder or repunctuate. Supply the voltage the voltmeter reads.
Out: mV 20
